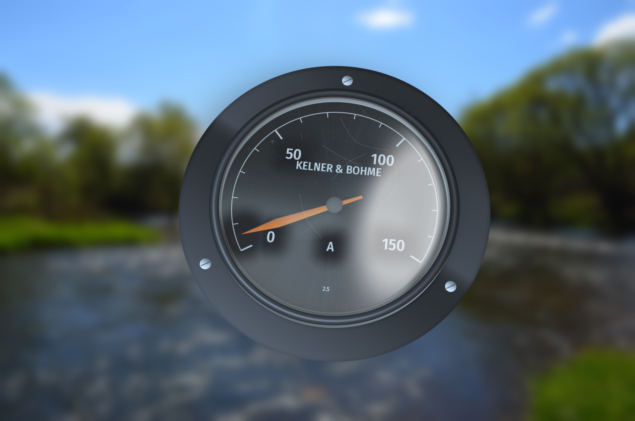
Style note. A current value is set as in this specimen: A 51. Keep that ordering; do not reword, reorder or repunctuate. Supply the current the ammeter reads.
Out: A 5
